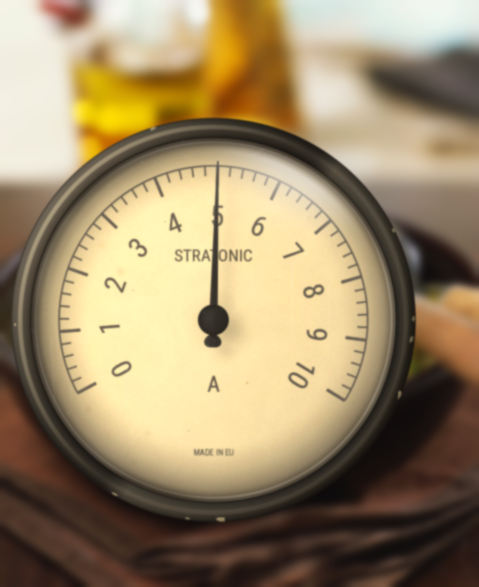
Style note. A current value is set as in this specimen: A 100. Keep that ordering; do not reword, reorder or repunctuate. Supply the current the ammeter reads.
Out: A 5
